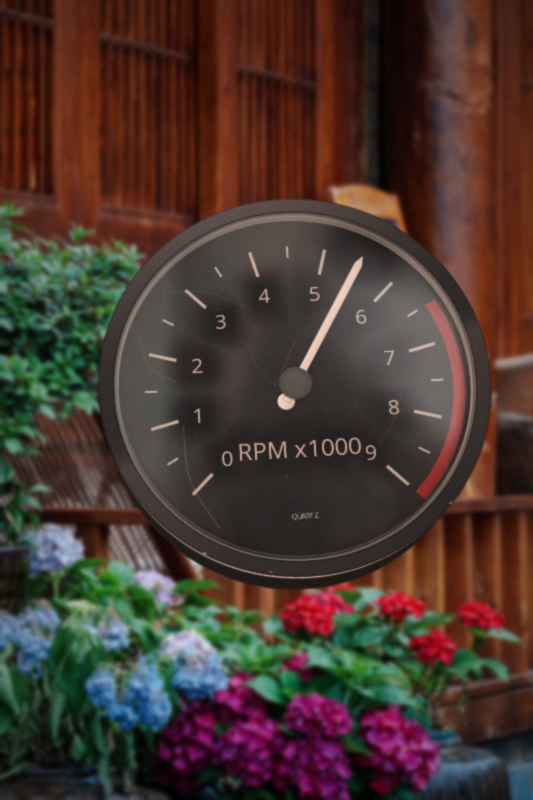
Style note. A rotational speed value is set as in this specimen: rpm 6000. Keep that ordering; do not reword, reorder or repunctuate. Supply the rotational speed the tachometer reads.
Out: rpm 5500
